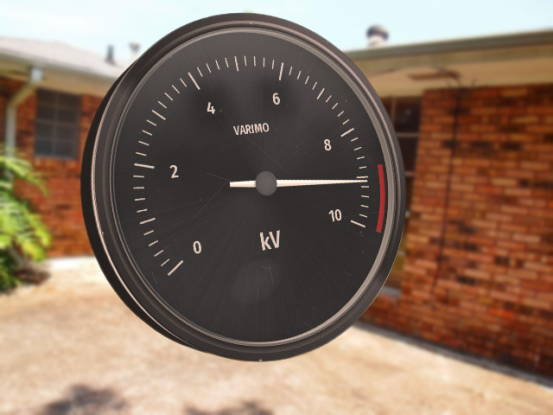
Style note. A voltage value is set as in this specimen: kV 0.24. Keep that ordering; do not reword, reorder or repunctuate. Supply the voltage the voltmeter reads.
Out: kV 9.1
